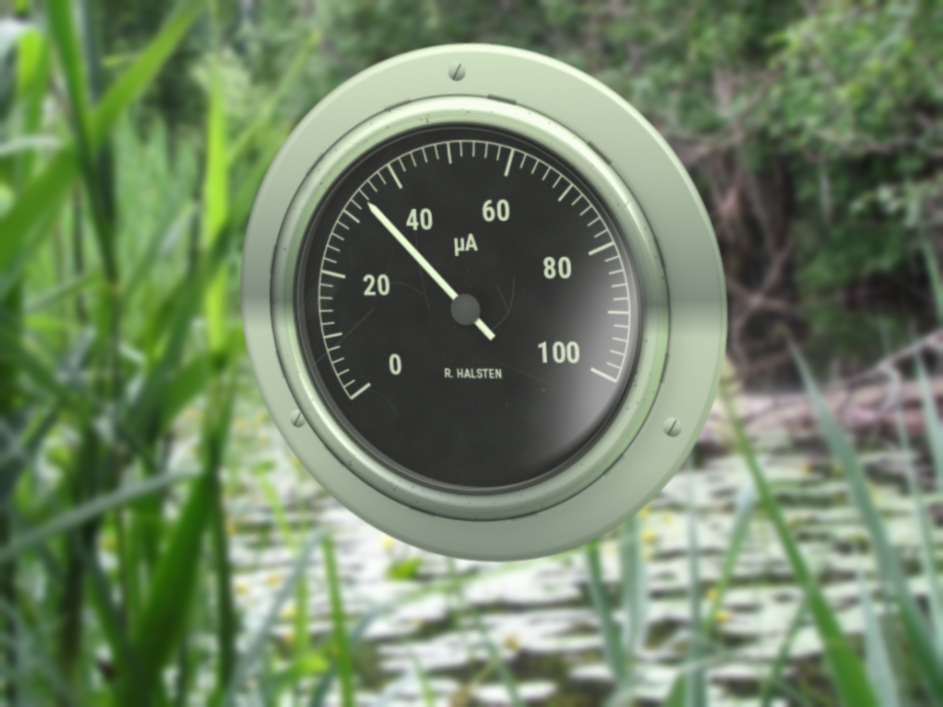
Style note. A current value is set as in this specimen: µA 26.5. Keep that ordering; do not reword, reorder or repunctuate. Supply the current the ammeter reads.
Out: µA 34
